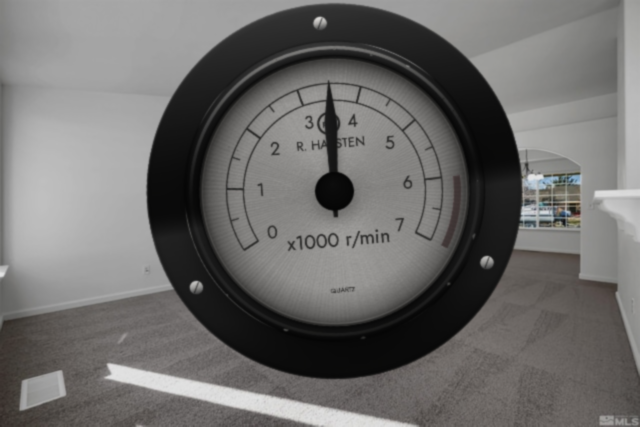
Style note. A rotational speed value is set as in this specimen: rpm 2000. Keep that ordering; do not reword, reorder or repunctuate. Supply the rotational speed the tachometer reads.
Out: rpm 3500
